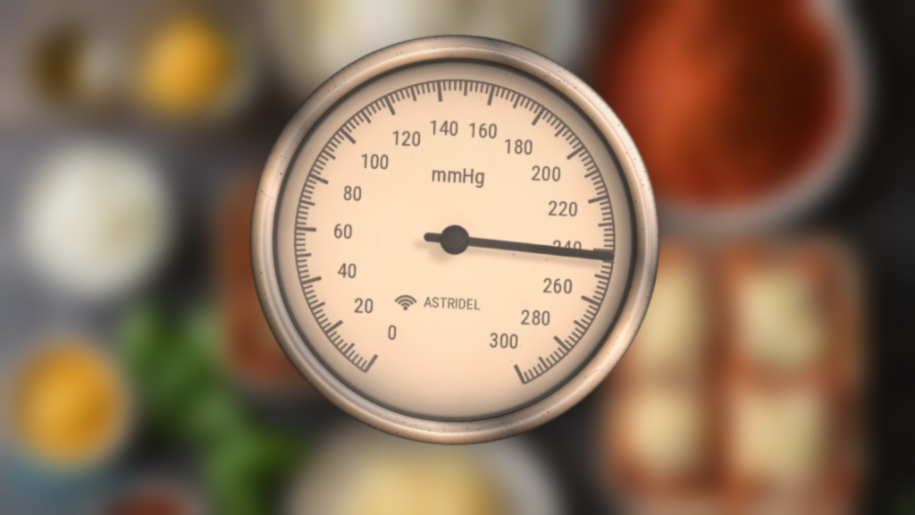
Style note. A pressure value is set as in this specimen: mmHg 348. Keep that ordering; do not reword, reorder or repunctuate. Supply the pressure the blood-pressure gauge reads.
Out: mmHg 242
